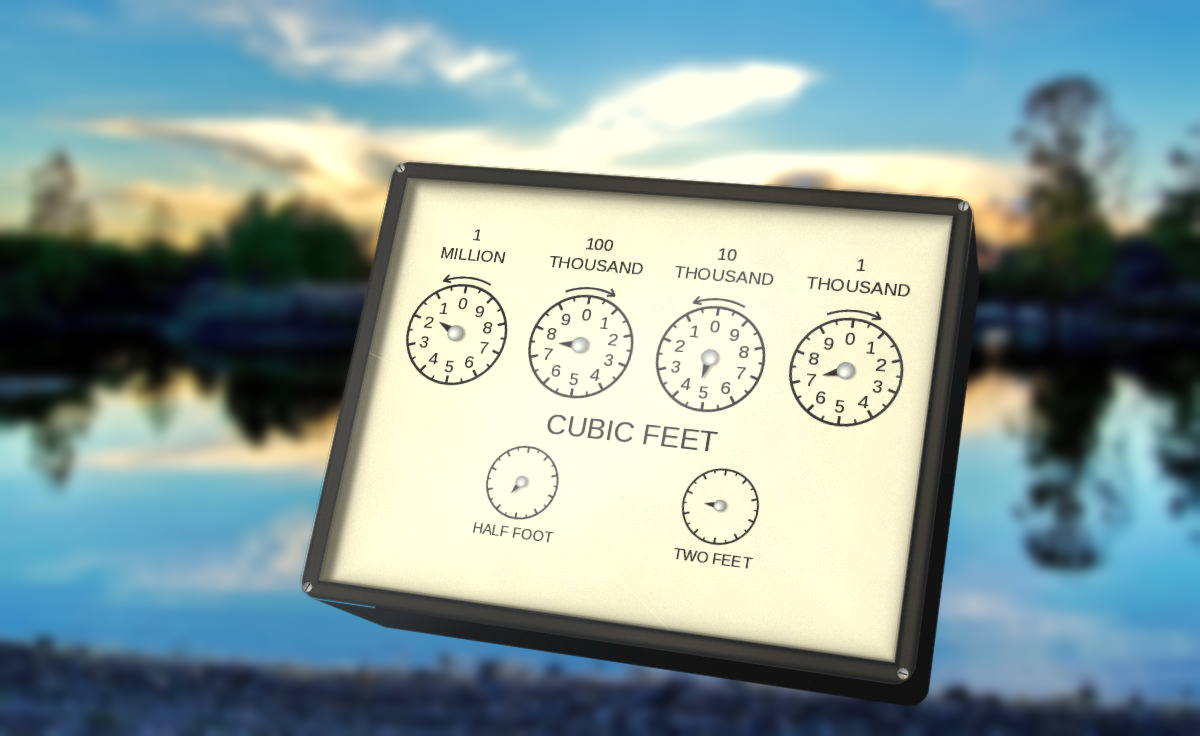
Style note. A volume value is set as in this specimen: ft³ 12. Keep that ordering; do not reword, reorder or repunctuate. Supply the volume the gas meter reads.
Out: ft³ 174700
